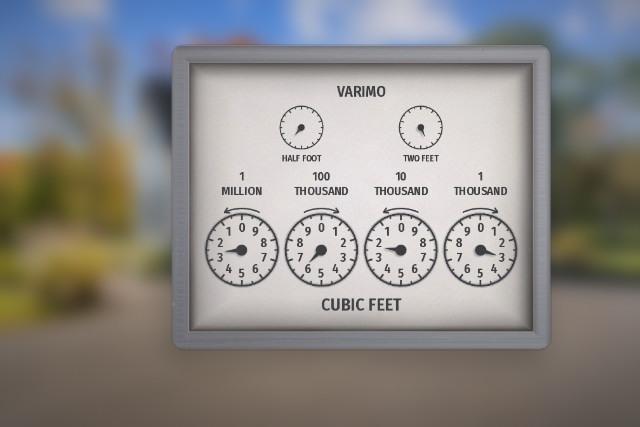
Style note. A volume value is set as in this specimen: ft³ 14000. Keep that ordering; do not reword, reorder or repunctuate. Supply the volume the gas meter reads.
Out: ft³ 262300
